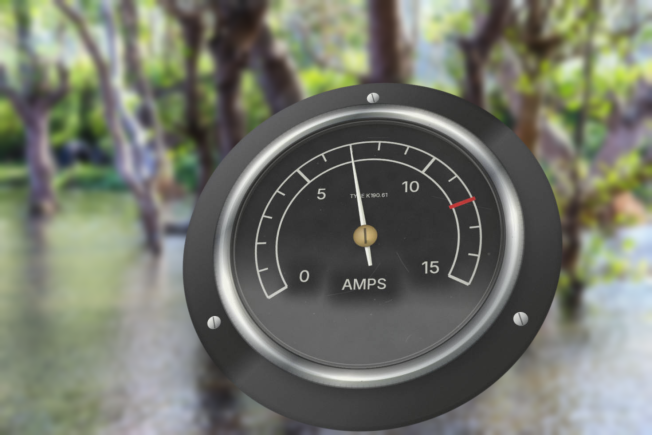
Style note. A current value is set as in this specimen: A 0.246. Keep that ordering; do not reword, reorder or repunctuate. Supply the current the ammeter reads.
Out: A 7
